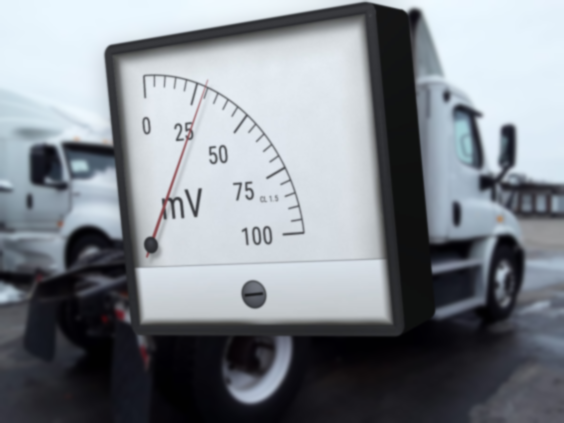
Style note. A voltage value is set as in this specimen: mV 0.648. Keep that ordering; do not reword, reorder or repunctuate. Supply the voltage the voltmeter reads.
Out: mV 30
